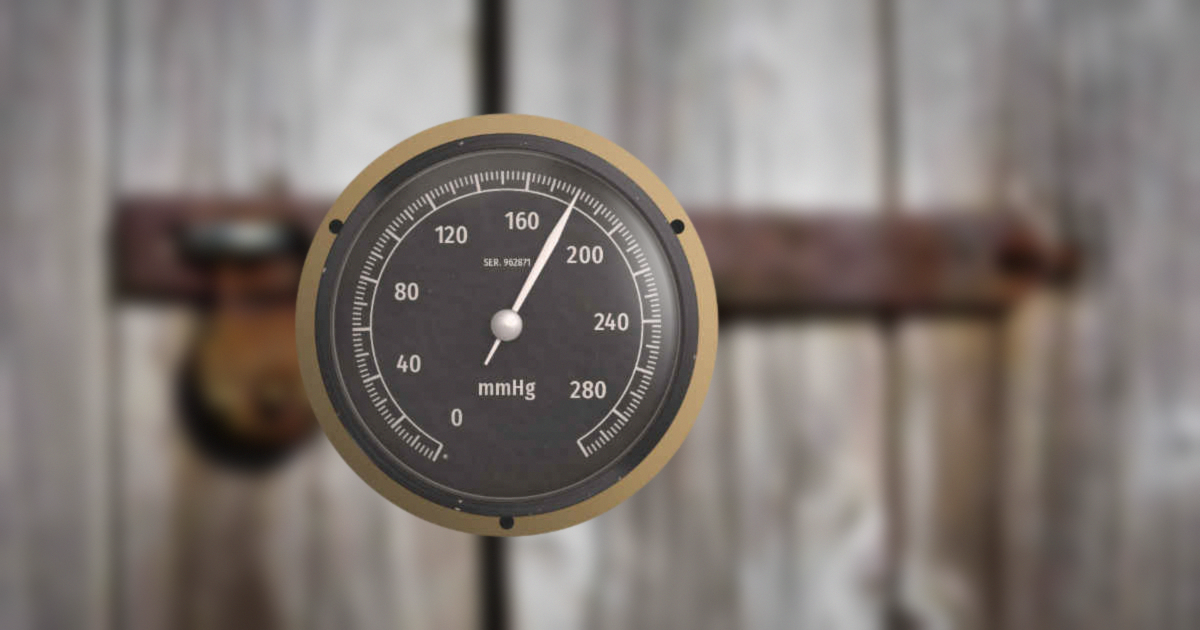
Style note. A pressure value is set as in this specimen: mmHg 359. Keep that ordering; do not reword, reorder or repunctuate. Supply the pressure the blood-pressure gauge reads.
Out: mmHg 180
